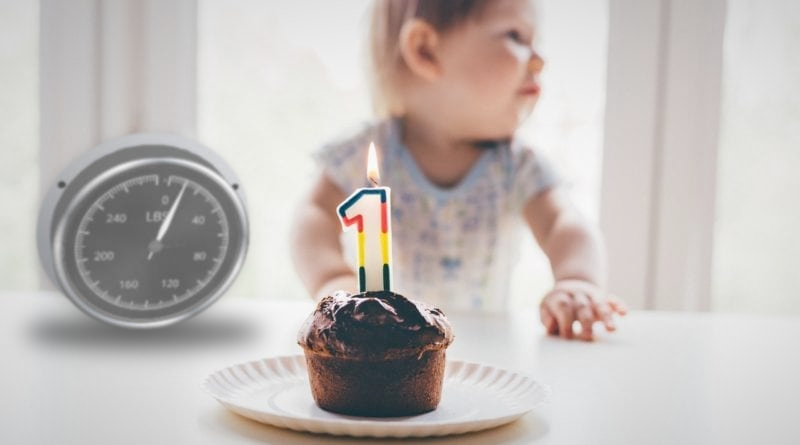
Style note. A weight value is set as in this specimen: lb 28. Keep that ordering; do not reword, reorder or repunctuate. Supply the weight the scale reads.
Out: lb 10
